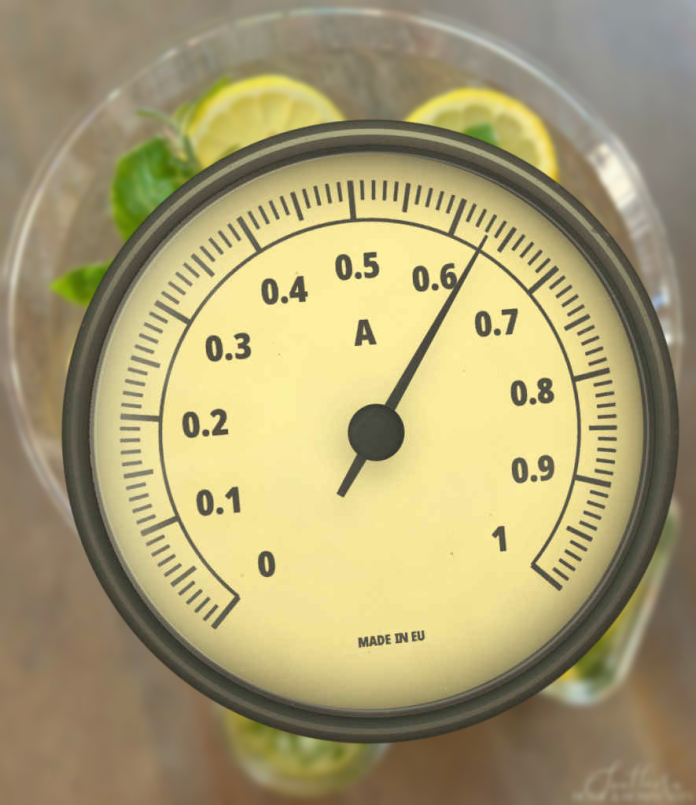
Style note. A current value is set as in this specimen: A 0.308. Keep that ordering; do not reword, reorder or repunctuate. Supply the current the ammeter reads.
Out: A 0.63
